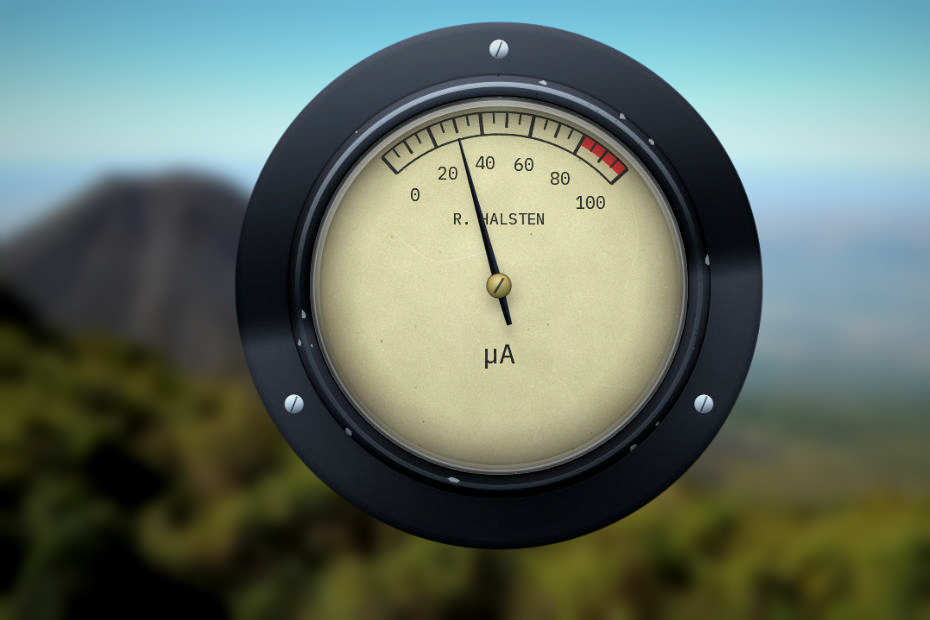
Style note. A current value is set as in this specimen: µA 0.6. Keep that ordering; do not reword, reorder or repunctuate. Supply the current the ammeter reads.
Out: µA 30
